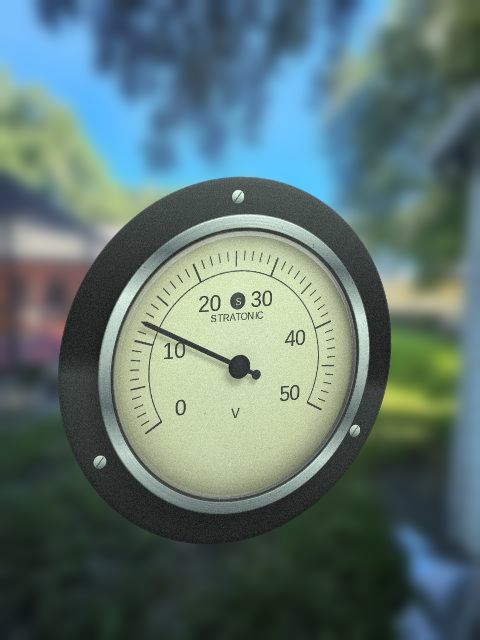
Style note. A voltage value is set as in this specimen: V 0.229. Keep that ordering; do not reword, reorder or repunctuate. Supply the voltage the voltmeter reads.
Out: V 12
